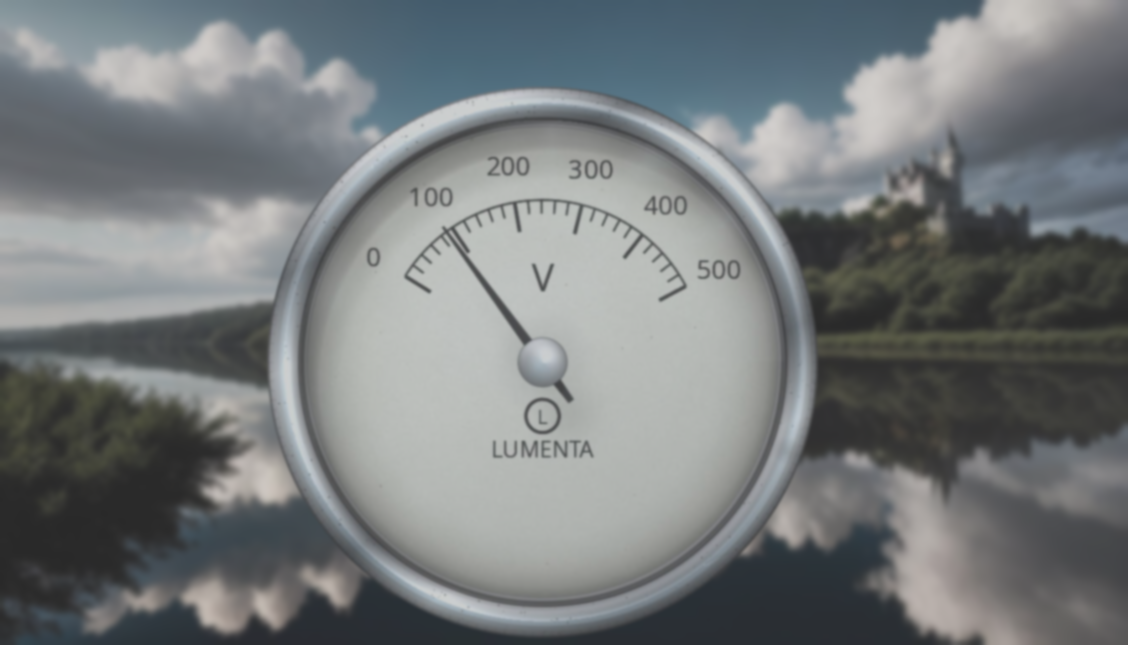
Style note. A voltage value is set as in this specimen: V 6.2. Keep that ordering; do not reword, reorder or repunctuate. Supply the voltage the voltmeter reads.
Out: V 90
